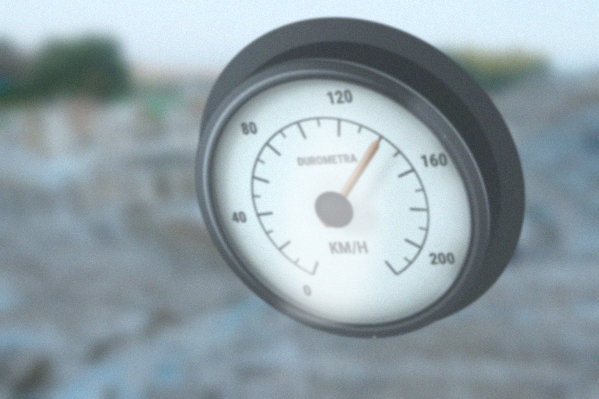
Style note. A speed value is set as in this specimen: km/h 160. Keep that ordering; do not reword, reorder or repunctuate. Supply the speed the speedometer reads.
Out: km/h 140
